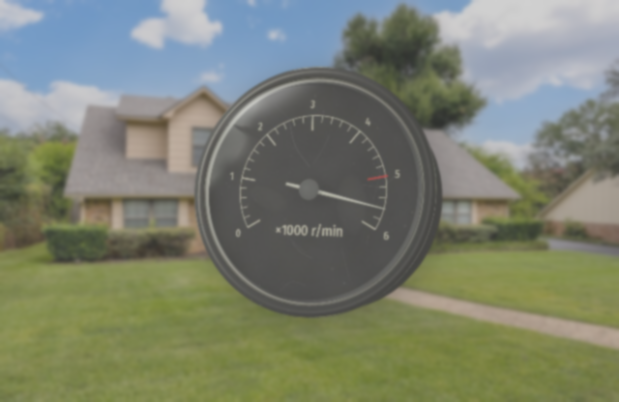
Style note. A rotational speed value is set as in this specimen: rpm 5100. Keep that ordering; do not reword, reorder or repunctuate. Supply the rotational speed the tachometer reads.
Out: rpm 5600
